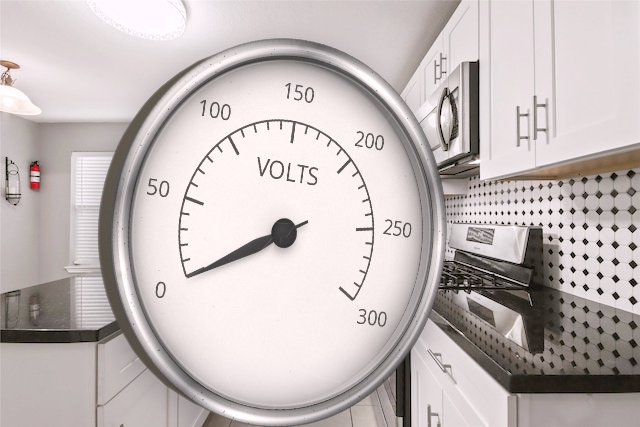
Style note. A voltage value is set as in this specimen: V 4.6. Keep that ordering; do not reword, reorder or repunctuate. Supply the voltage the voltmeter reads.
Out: V 0
